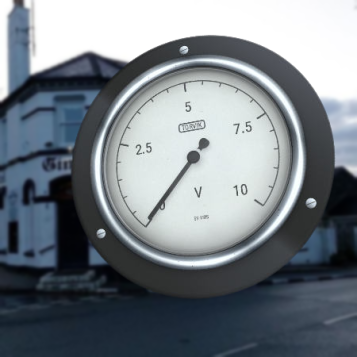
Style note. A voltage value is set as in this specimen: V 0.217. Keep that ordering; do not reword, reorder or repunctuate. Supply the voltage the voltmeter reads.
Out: V 0
